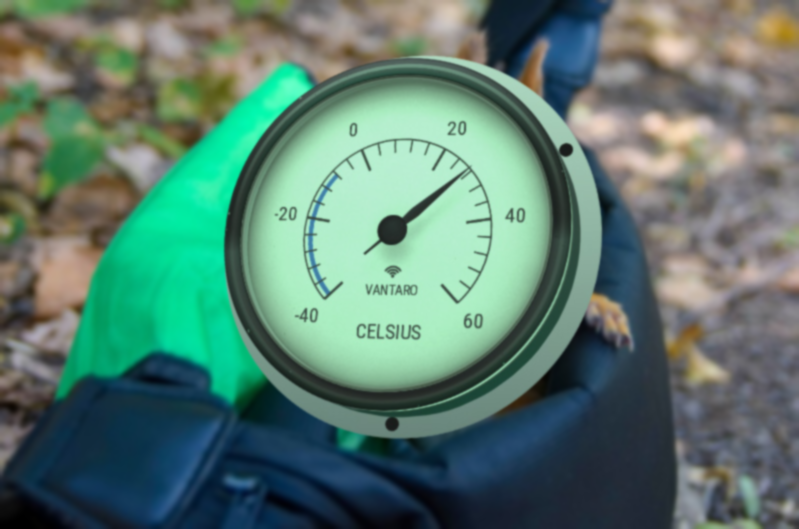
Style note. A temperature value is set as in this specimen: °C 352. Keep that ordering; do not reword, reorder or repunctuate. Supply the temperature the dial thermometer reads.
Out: °C 28
